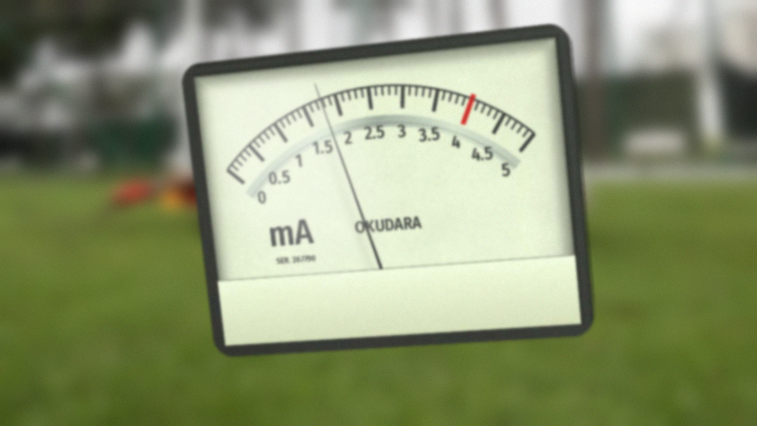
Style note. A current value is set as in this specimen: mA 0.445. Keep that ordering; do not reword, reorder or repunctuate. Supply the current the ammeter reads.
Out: mA 1.8
